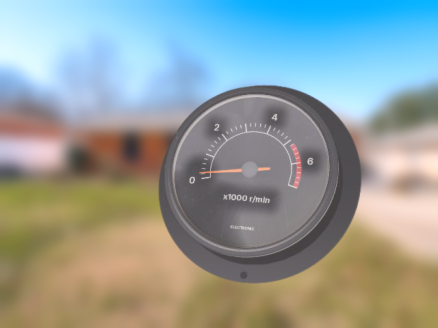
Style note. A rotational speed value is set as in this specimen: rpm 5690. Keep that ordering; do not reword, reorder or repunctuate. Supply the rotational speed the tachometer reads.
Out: rpm 200
